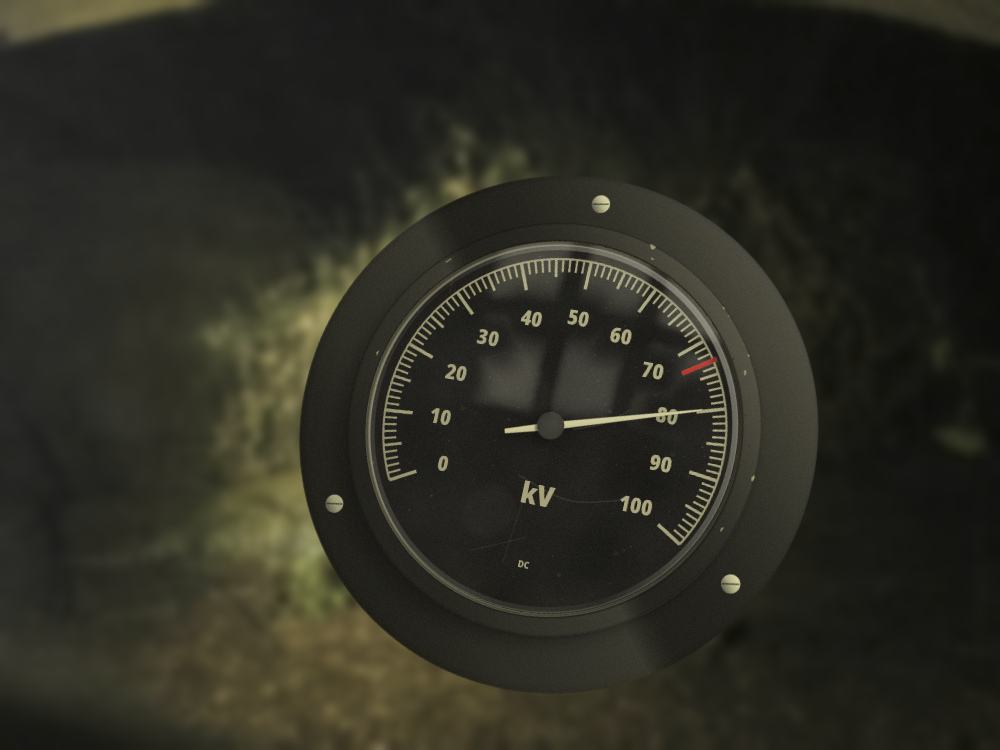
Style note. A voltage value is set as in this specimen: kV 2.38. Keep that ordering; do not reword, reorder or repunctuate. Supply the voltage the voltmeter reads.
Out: kV 80
